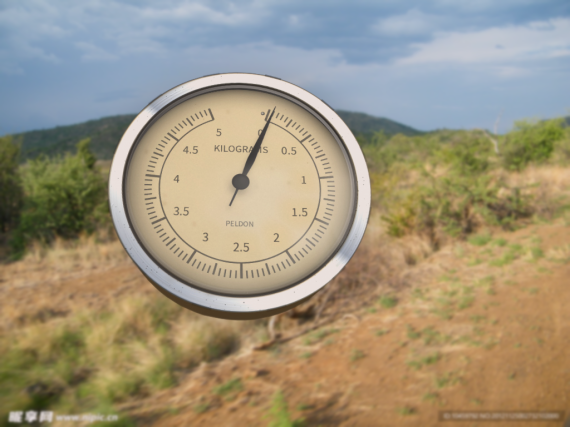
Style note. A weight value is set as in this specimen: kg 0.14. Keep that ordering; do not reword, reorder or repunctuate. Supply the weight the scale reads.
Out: kg 0.05
